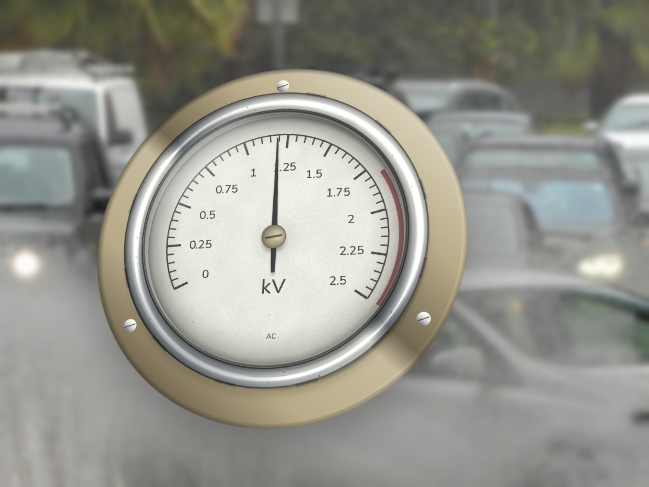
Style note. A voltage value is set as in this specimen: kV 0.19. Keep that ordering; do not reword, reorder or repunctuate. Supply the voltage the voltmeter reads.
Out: kV 1.2
